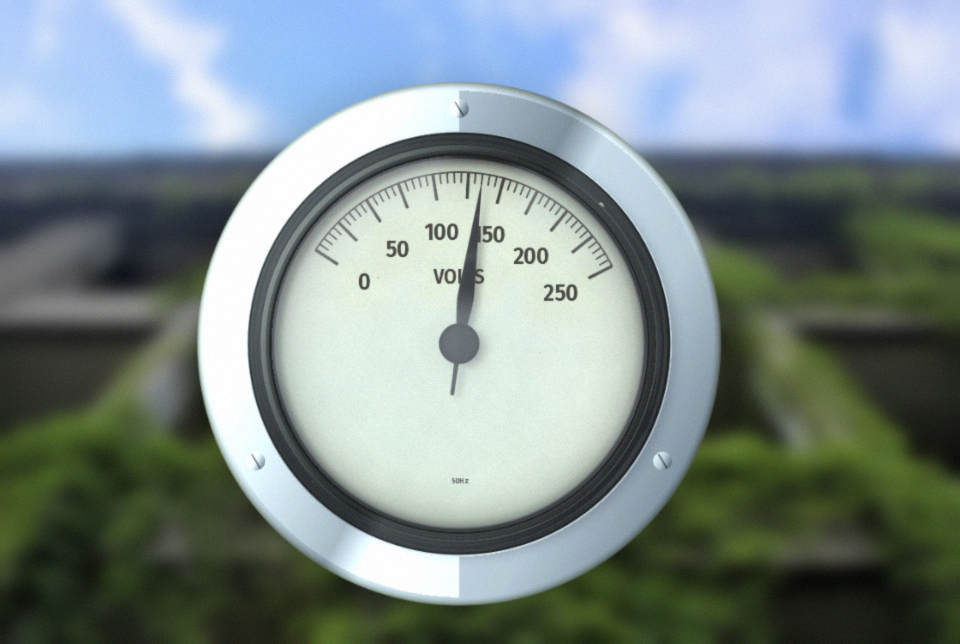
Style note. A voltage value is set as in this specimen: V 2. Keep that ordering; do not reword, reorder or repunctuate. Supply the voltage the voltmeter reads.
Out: V 135
